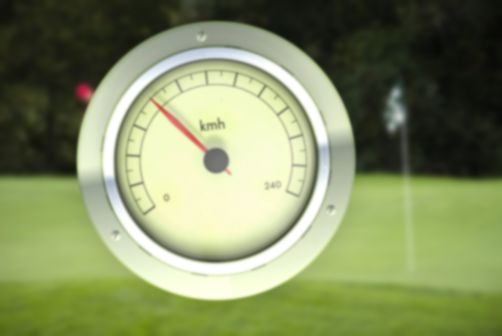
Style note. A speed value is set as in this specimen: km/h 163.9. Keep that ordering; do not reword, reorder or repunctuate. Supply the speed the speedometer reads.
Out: km/h 80
